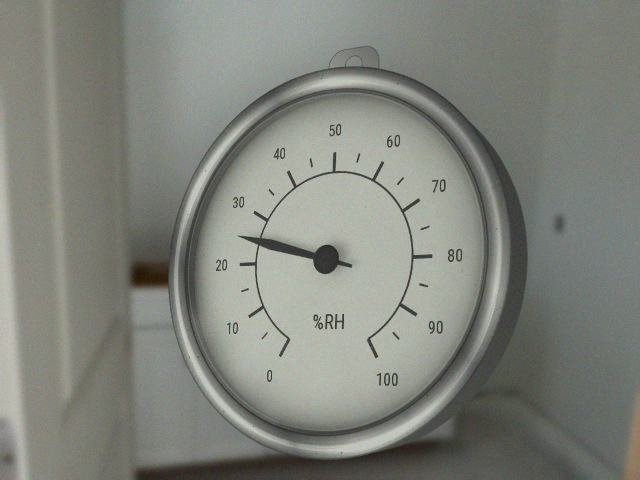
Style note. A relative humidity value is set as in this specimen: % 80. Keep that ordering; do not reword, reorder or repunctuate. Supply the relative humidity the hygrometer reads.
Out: % 25
